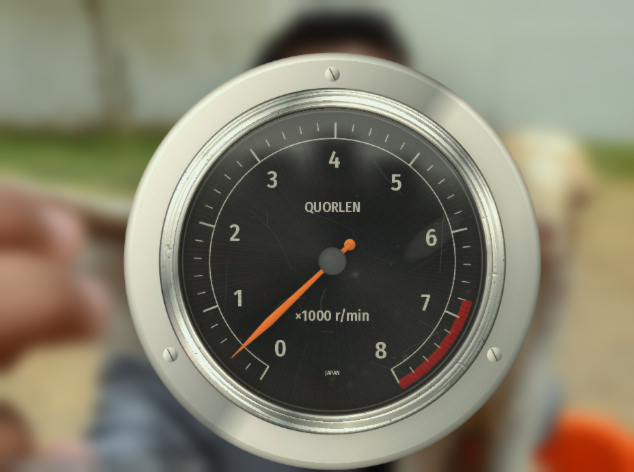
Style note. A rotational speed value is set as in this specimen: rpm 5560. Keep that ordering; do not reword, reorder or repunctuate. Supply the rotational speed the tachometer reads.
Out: rpm 400
